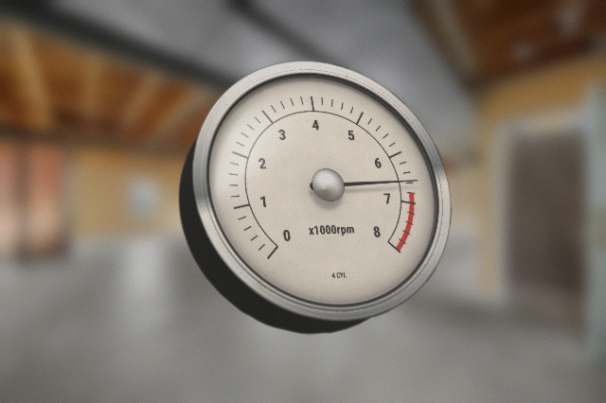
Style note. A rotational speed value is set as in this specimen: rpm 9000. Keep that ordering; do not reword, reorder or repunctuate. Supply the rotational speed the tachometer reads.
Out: rpm 6600
